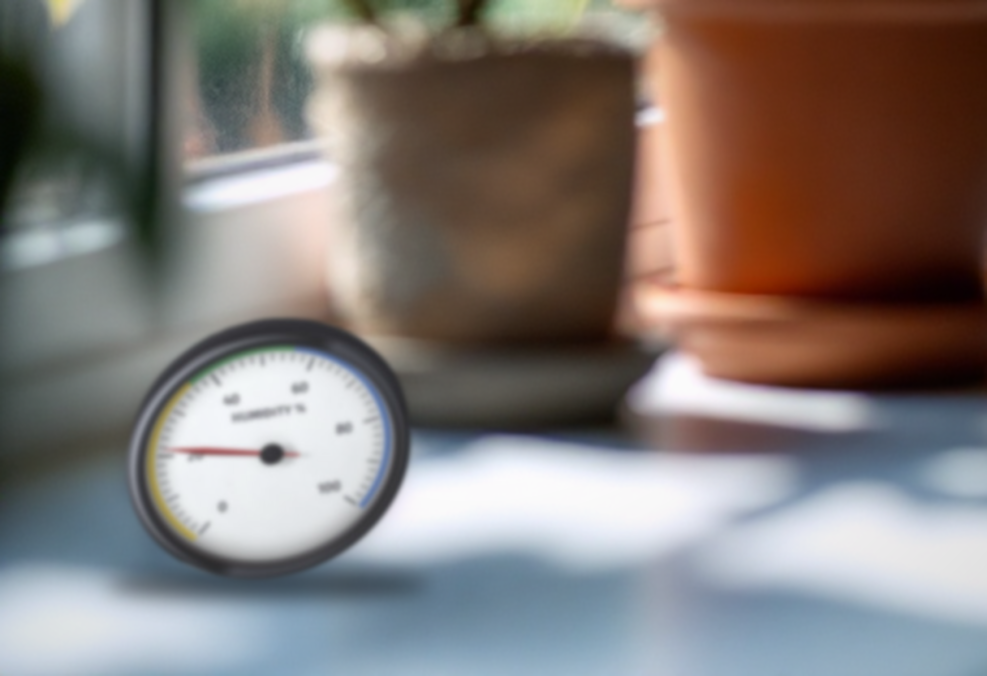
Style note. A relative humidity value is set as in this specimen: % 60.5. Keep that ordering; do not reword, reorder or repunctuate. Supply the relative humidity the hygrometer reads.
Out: % 22
